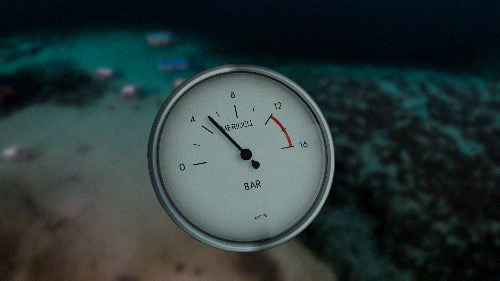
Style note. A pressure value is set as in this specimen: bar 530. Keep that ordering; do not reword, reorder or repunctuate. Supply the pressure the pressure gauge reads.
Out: bar 5
